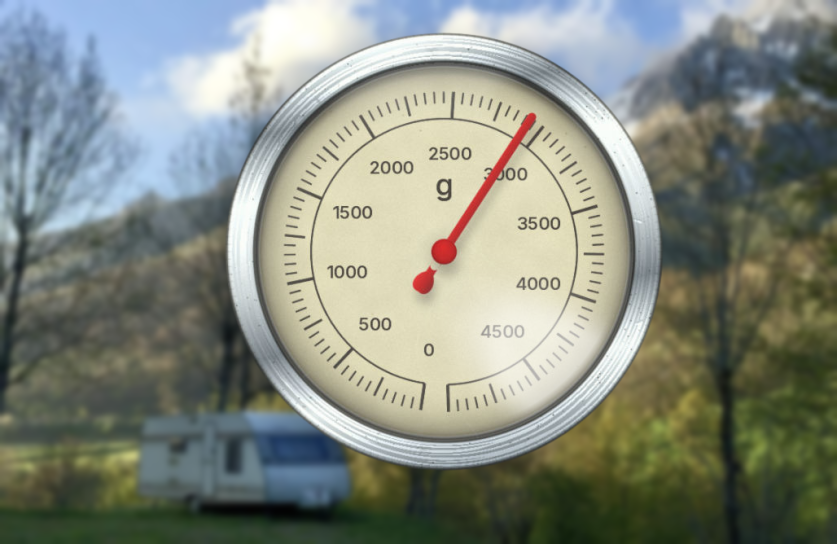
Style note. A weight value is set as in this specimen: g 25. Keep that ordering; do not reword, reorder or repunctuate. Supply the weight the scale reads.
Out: g 2925
